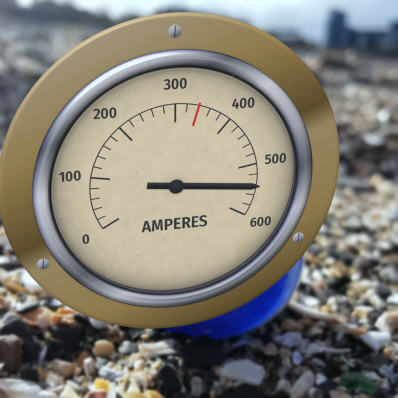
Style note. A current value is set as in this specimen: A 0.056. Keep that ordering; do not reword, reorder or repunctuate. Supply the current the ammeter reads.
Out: A 540
